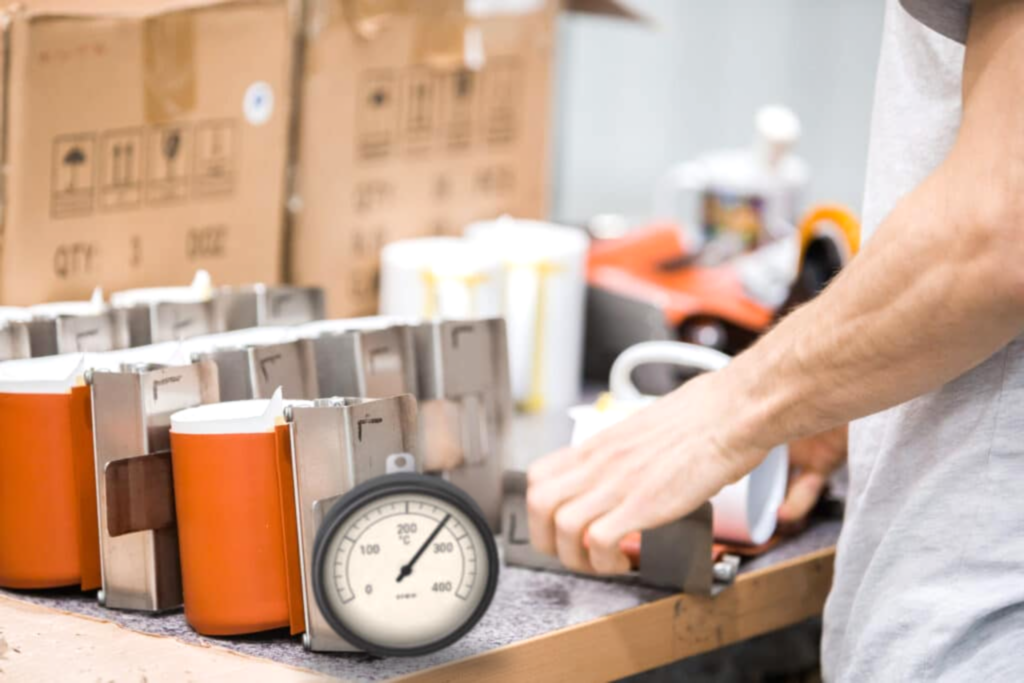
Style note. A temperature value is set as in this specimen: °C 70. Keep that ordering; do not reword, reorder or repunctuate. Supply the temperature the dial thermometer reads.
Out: °C 260
